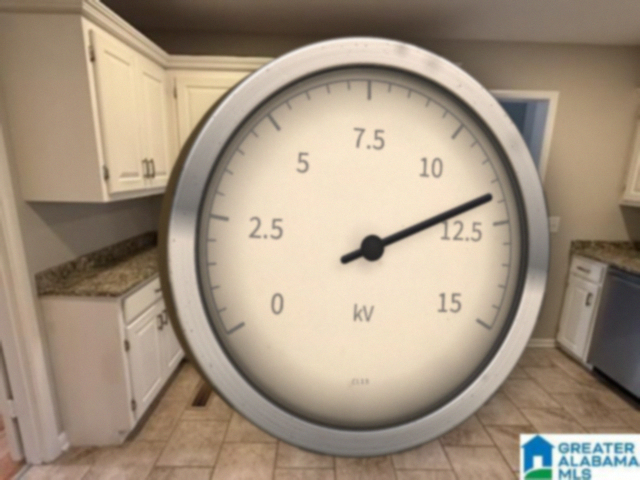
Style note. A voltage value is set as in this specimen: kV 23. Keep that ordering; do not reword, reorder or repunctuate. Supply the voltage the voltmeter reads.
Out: kV 11.75
